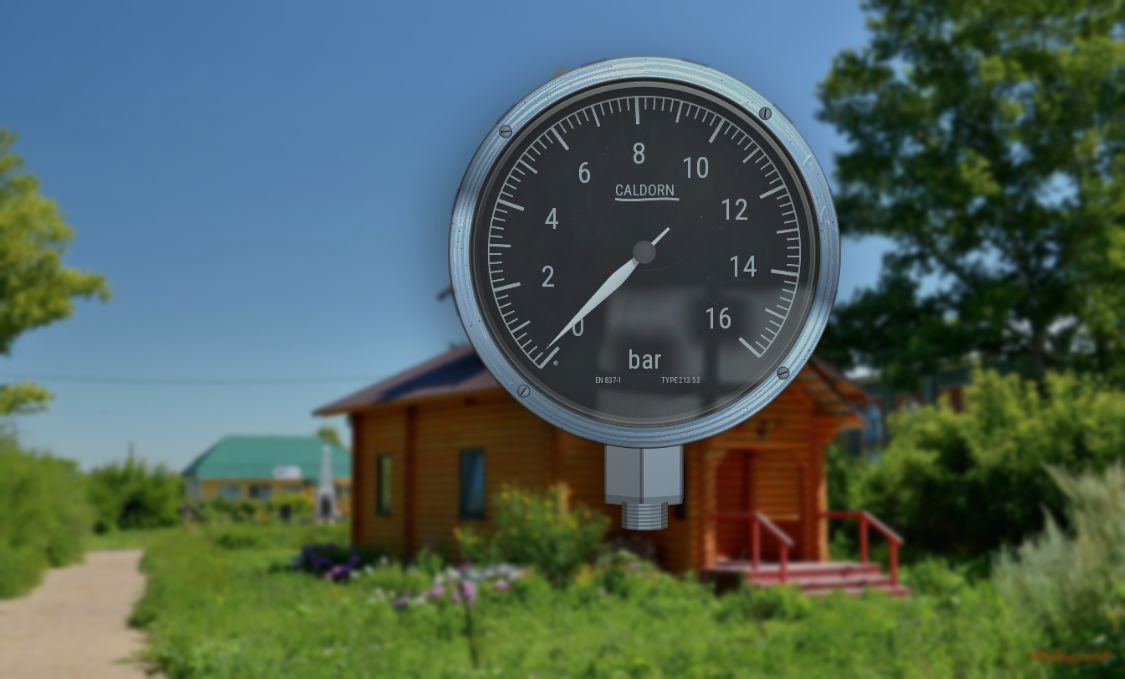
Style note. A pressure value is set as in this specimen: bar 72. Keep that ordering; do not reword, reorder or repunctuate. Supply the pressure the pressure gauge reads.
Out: bar 0.2
